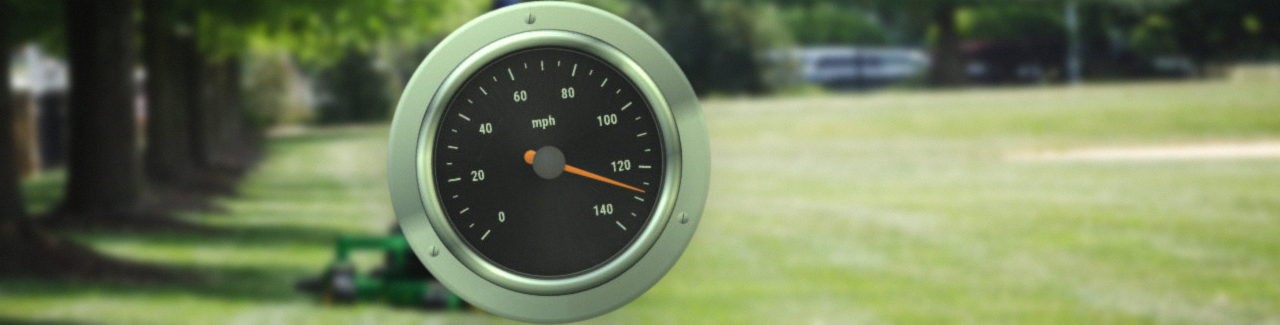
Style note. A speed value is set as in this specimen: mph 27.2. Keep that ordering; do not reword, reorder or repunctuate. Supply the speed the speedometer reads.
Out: mph 127.5
